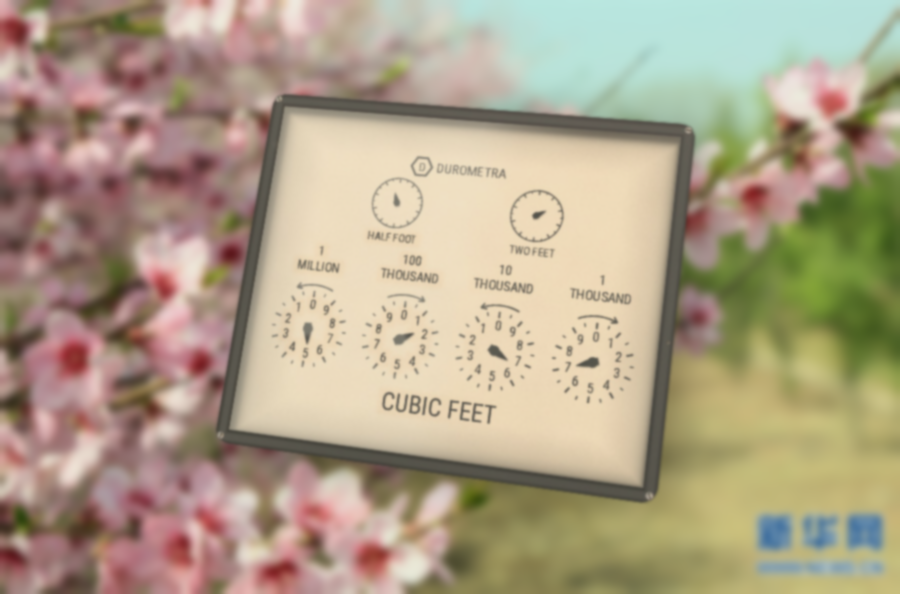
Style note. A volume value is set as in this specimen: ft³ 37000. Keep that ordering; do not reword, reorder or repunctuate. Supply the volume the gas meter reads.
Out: ft³ 516700
